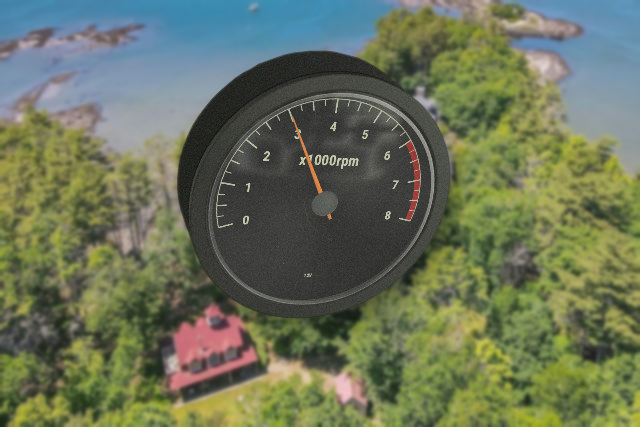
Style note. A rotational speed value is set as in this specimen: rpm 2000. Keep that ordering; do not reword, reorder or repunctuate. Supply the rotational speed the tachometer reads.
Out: rpm 3000
